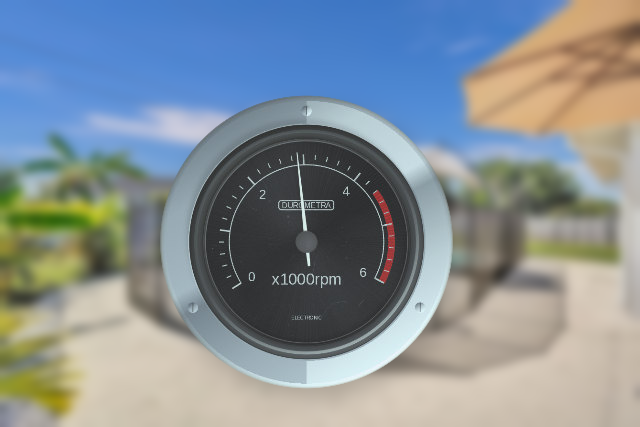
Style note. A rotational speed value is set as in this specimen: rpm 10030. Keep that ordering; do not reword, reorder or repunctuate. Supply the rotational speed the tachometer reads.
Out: rpm 2900
